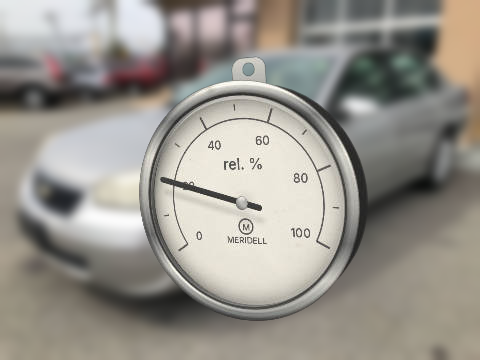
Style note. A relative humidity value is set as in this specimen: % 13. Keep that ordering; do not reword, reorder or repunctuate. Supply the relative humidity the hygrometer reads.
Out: % 20
